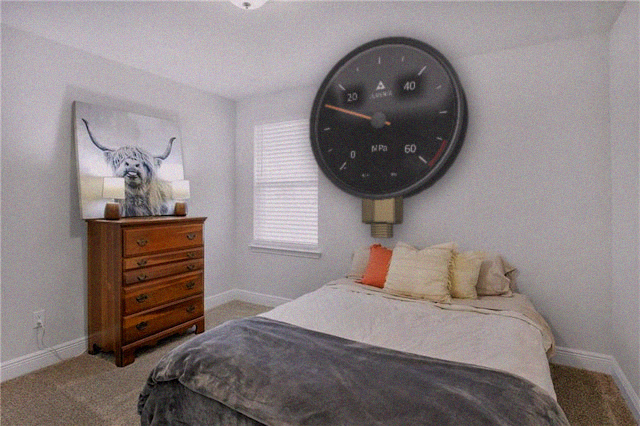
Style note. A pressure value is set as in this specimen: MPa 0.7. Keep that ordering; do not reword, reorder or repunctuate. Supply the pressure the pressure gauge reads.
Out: MPa 15
